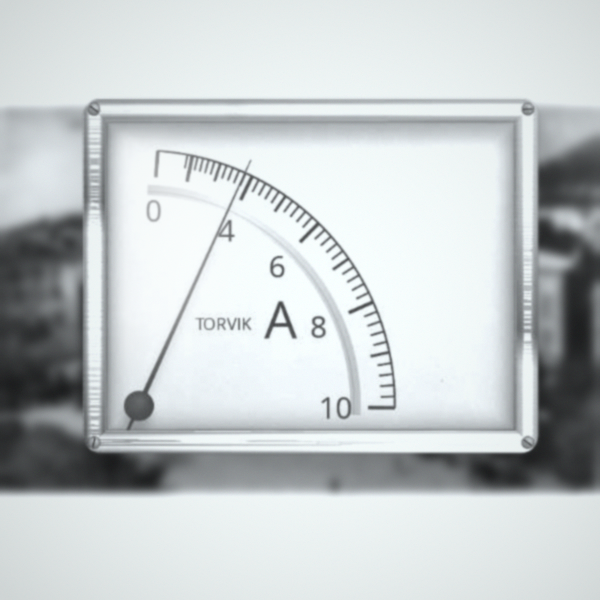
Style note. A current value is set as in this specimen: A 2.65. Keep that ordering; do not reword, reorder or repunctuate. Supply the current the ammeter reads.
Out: A 3.8
